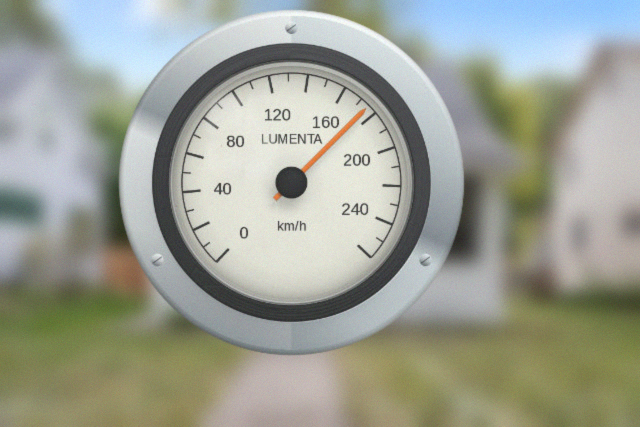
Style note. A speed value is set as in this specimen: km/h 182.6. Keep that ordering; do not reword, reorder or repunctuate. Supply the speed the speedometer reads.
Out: km/h 175
